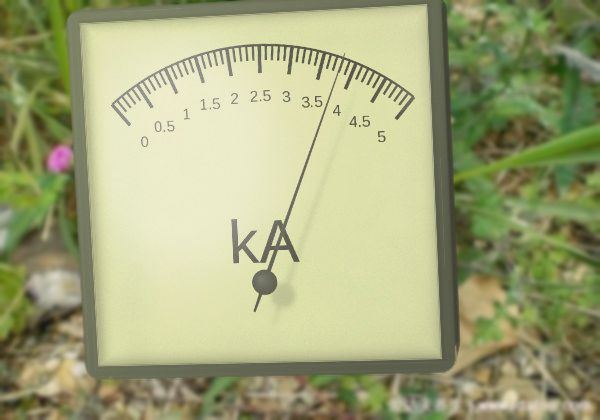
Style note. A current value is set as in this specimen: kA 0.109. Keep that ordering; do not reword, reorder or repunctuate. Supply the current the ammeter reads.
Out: kA 3.8
